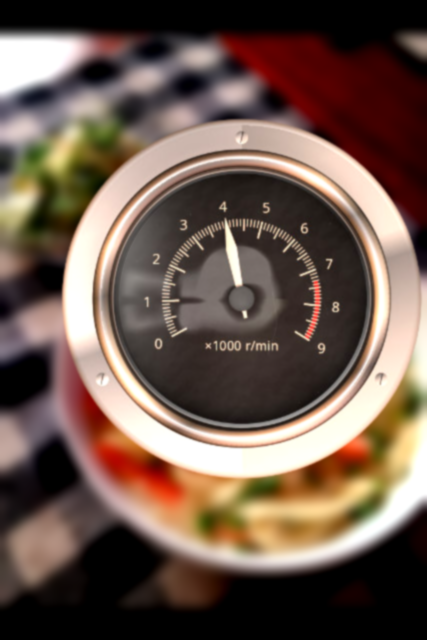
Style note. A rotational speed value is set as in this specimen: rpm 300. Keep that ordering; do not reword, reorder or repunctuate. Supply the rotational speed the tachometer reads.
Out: rpm 4000
